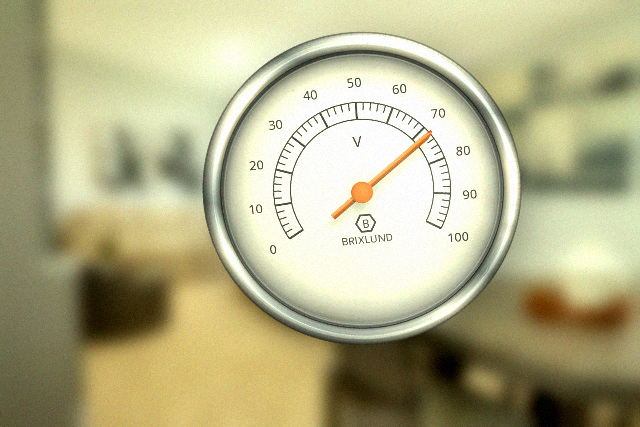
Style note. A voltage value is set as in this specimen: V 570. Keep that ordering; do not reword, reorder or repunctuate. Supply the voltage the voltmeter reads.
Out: V 72
